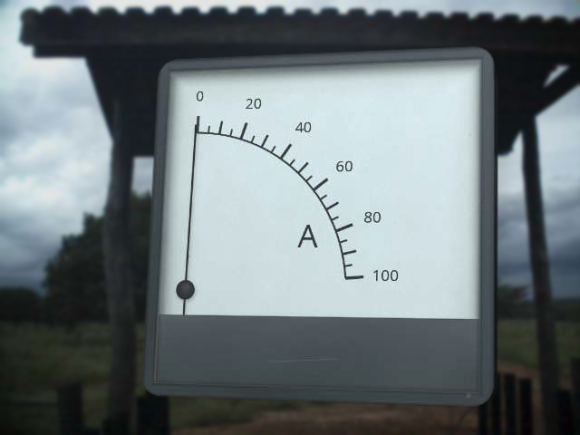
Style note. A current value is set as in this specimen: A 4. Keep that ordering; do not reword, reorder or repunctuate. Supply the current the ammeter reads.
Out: A 0
